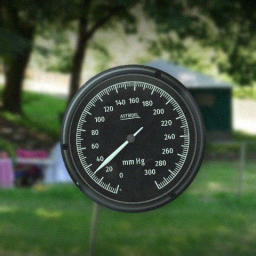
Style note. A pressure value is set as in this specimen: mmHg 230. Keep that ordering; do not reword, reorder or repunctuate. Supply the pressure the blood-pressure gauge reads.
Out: mmHg 30
